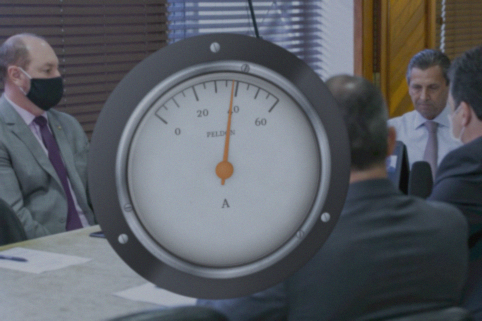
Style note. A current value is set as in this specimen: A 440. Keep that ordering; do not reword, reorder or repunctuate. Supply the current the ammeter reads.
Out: A 37.5
